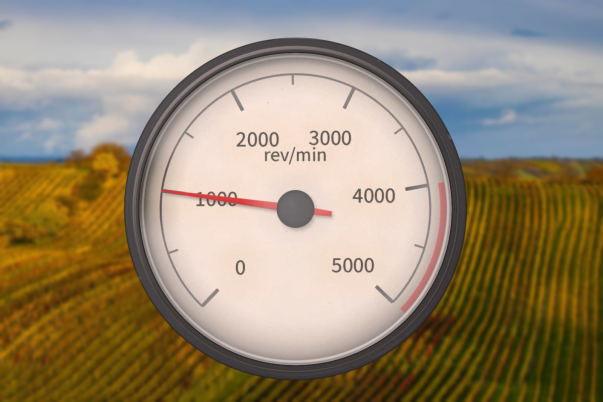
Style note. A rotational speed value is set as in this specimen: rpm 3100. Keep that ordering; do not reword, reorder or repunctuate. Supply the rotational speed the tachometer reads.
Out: rpm 1000
